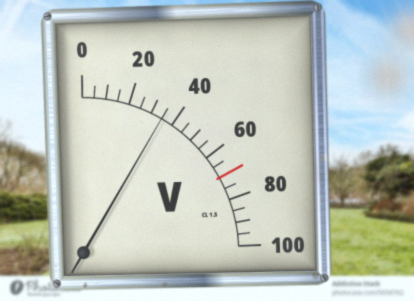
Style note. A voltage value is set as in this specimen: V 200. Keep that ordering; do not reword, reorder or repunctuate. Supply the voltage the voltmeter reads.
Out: V 35
